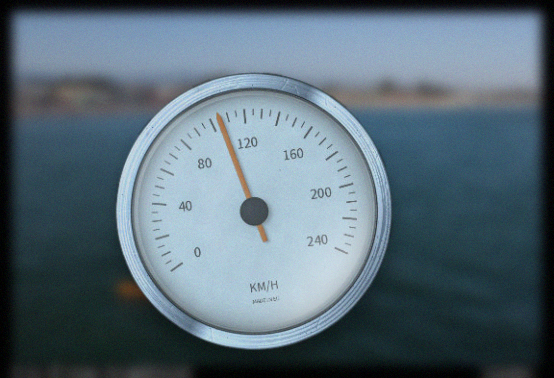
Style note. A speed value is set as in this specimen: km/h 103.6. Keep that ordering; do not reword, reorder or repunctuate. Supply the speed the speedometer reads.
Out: km/h 105
